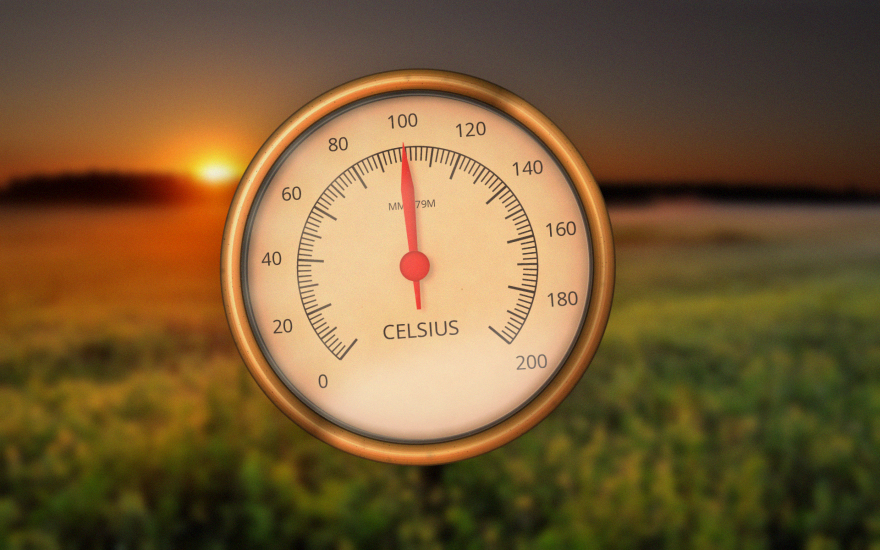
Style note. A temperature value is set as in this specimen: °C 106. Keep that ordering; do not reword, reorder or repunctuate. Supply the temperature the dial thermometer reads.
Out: °C 100
